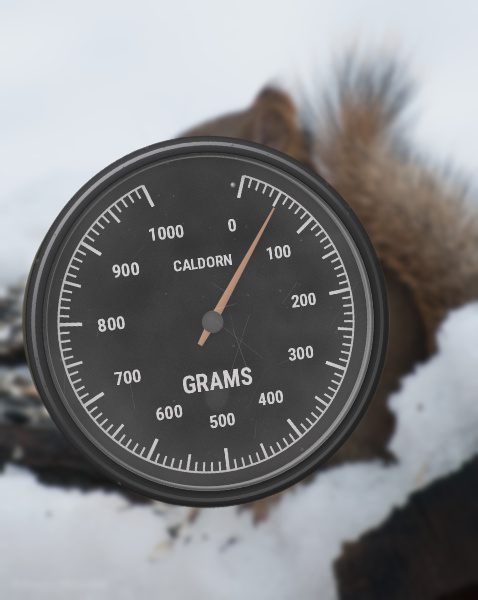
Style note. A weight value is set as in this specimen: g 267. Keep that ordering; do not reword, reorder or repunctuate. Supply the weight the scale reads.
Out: g 50
